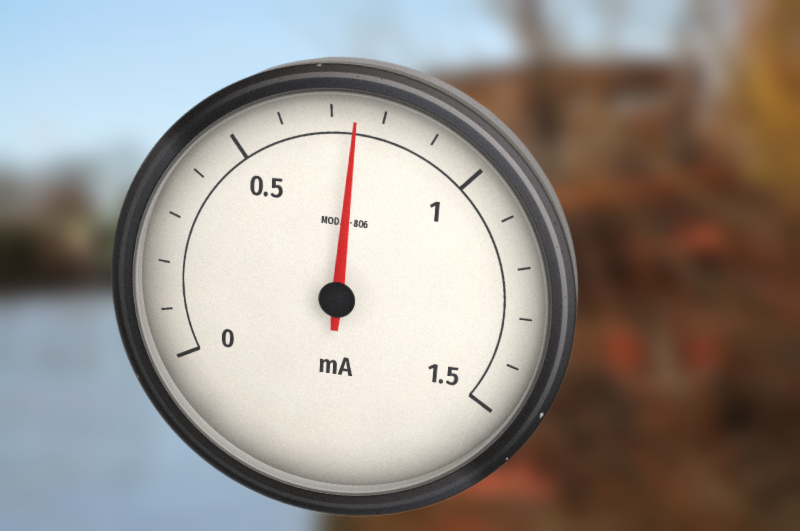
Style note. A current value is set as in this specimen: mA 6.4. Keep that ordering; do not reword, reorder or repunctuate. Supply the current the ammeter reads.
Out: mA 0.75
